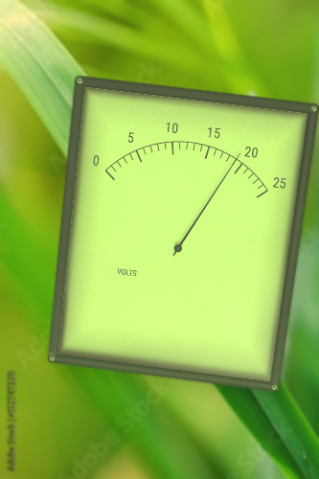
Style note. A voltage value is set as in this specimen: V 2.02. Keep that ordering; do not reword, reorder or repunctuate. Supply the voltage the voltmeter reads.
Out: V 19
